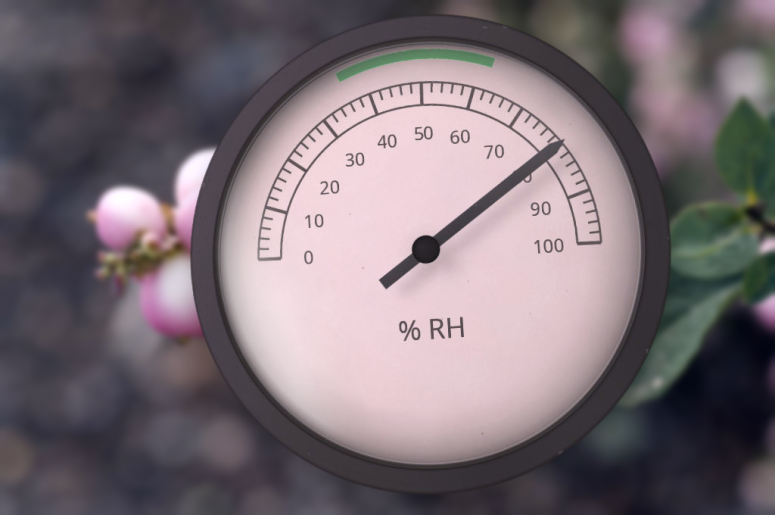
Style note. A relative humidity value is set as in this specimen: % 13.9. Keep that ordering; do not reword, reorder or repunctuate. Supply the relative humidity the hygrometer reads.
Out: % 80
